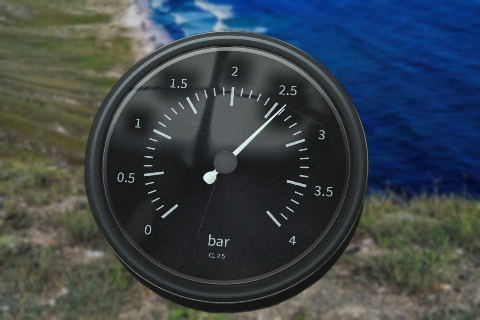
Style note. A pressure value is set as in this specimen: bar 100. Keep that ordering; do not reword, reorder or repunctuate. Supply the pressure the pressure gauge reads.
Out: bar 2.6
